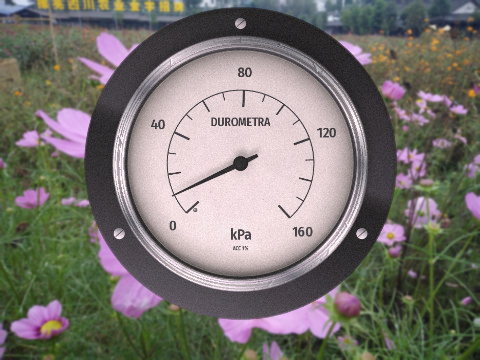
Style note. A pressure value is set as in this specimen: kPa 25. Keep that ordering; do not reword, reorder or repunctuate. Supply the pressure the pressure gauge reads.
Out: kPa 10
